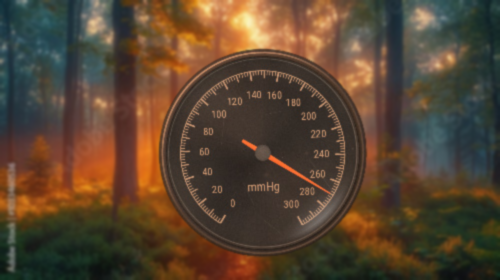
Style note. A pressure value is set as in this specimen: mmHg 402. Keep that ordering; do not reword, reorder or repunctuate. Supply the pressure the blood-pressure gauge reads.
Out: mmHg 270
